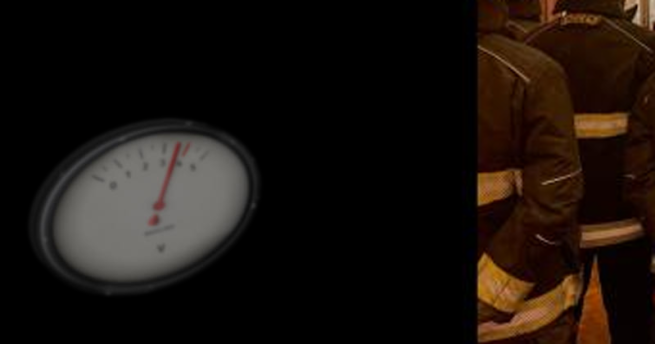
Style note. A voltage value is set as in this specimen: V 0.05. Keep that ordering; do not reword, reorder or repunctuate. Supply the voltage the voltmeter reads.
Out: V 3.5
